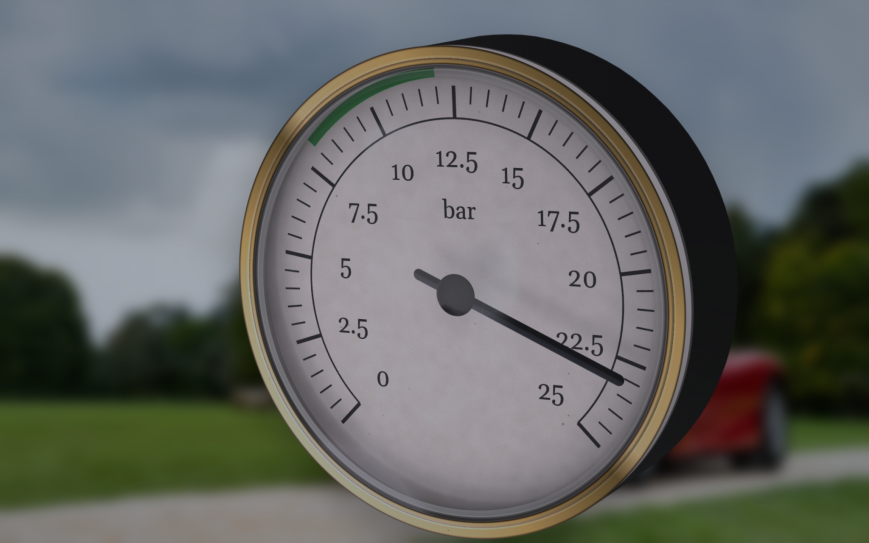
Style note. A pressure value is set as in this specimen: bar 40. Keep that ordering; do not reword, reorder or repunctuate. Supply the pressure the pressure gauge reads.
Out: bar 23
